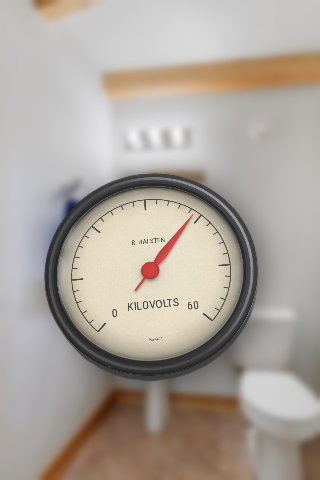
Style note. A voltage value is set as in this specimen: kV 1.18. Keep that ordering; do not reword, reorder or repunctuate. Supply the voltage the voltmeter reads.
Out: kV 39
